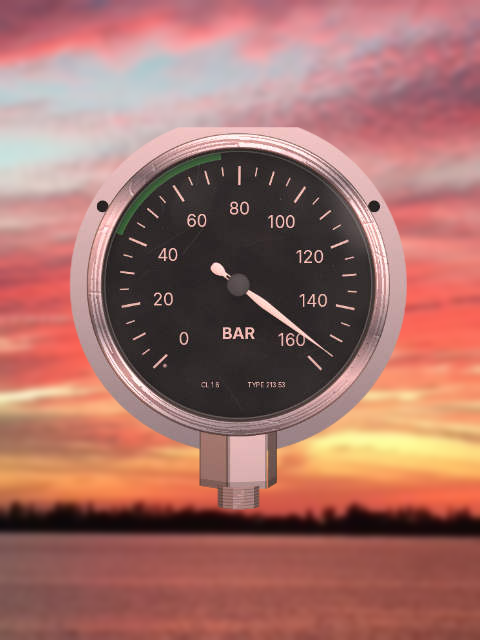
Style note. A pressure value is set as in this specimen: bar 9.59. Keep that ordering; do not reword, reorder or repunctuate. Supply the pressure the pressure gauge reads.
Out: bar 155
